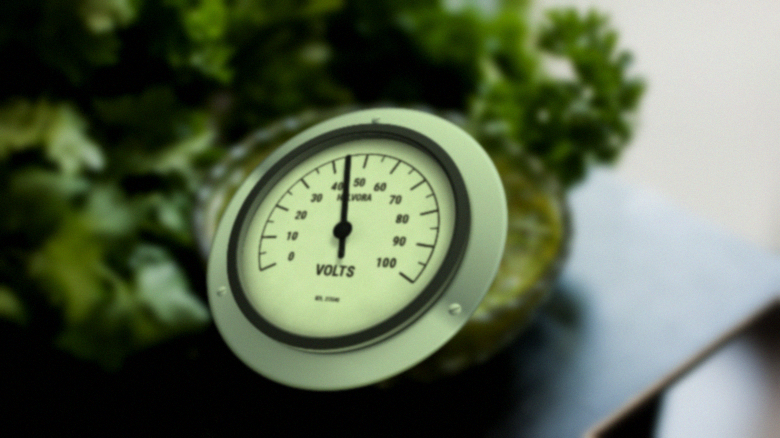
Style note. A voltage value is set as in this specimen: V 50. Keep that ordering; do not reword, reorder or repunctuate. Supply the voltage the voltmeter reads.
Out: V 45
